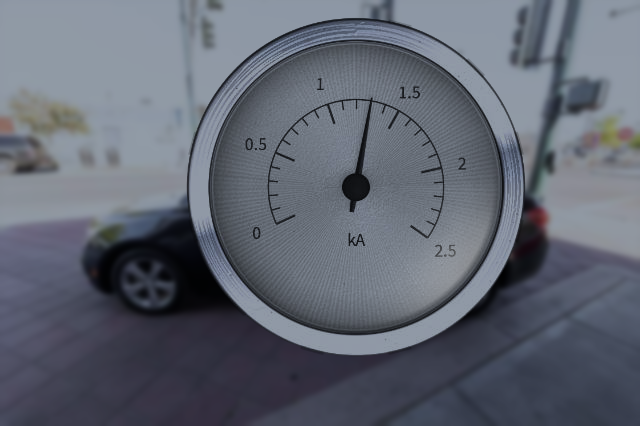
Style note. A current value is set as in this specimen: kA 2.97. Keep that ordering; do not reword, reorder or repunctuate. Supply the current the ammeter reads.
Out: kA 1.3
